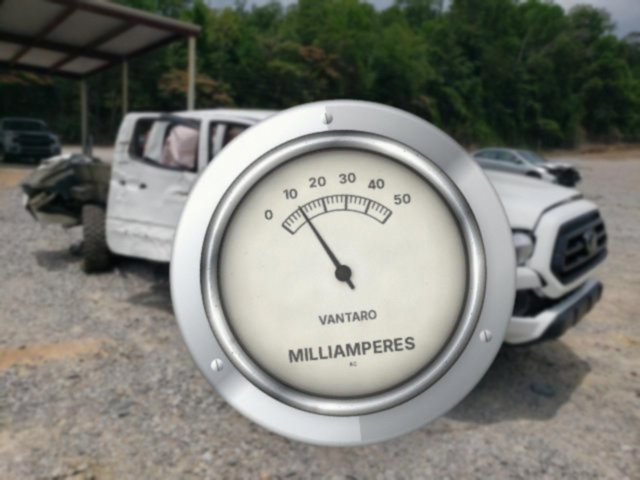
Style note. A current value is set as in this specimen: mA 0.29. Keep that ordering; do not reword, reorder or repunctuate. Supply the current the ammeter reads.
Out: mA 10
